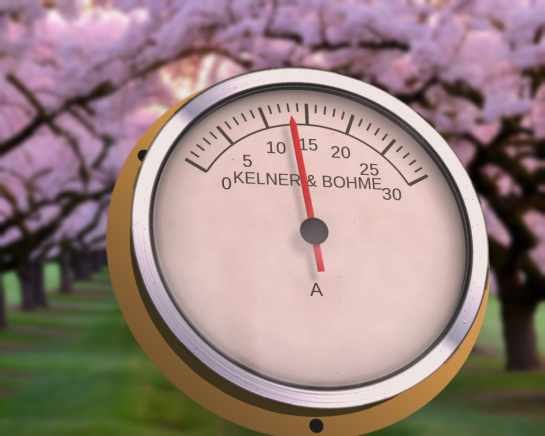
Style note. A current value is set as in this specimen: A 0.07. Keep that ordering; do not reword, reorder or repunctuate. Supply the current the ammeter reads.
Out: A 13
